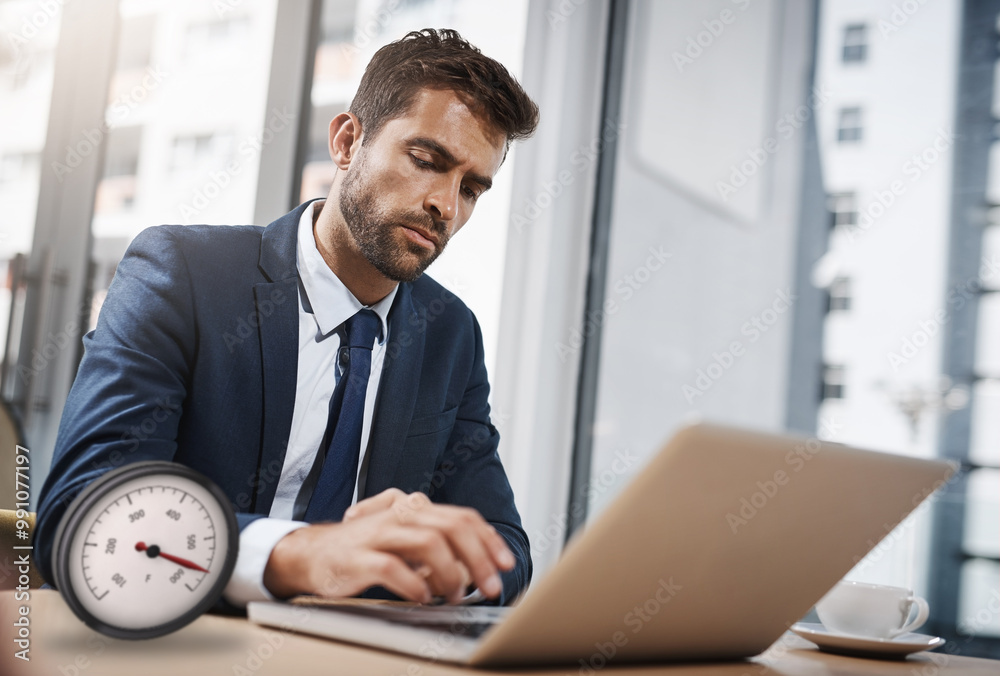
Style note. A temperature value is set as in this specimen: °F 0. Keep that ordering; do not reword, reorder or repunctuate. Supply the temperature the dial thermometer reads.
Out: °F 560
